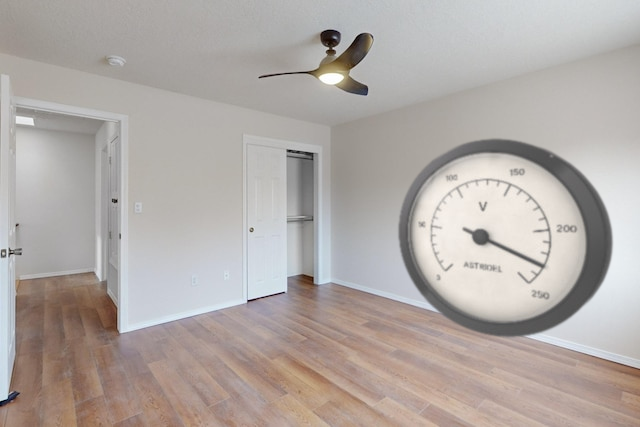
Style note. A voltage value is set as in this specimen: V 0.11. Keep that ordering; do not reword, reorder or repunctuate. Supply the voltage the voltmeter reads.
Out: V 230
